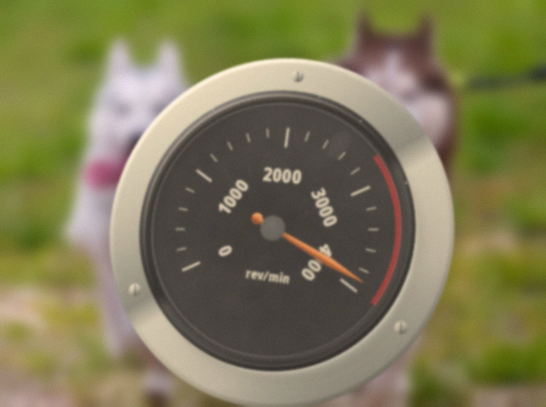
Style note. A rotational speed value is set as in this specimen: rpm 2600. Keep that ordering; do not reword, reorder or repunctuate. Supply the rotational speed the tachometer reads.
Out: rpm 3900
